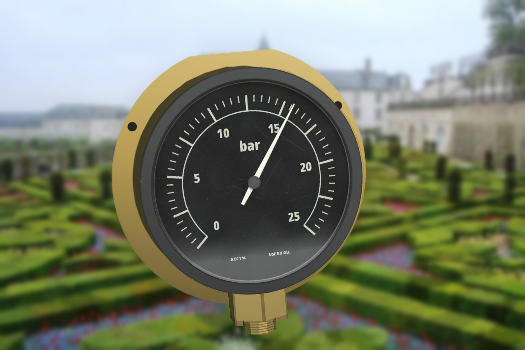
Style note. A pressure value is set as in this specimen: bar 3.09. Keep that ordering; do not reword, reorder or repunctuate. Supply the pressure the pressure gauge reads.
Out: bar 15.5
